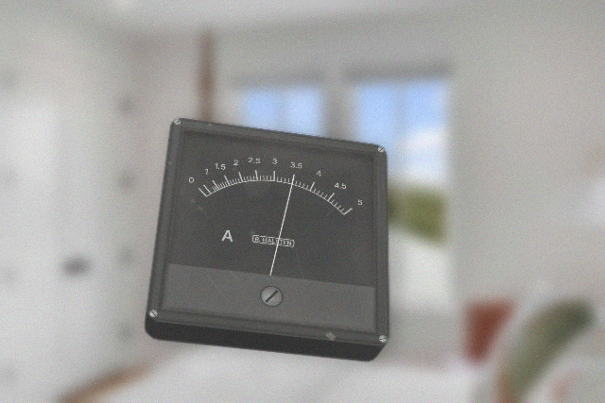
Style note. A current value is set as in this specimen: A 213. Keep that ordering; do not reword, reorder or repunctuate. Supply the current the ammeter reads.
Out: A 3.5
